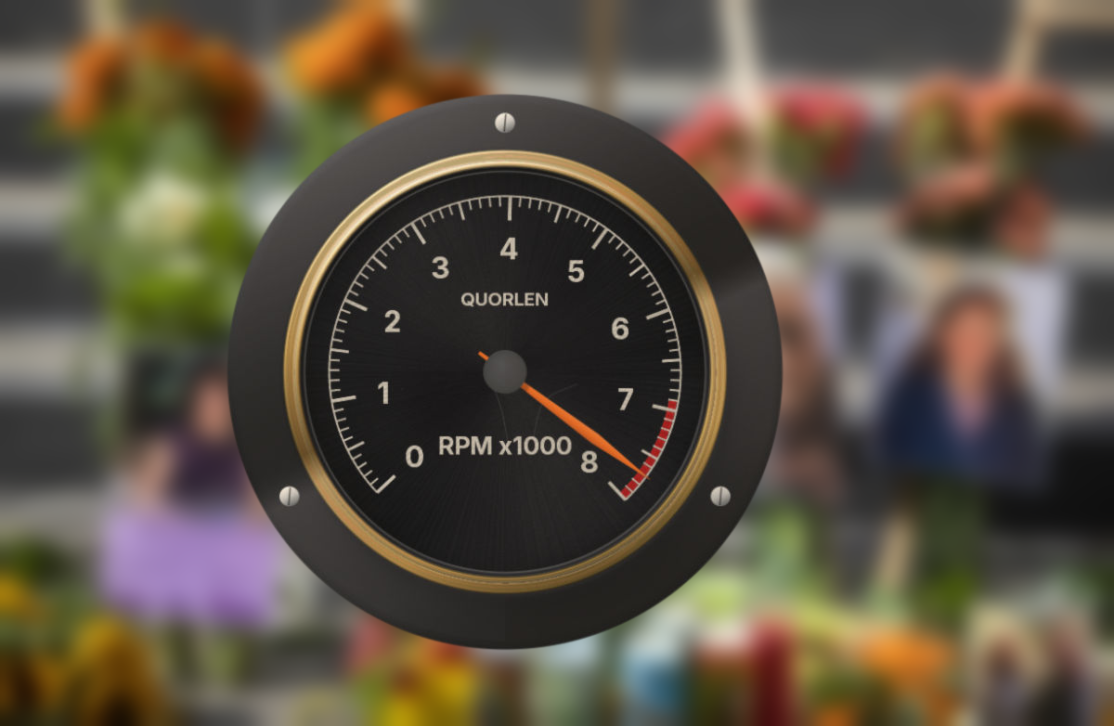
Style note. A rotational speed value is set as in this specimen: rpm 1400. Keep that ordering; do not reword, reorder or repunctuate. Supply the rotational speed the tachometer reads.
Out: rpm 7700
